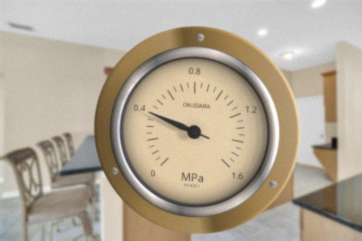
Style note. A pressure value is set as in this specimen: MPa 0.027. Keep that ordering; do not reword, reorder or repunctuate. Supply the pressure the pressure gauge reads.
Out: MPa 0.4
